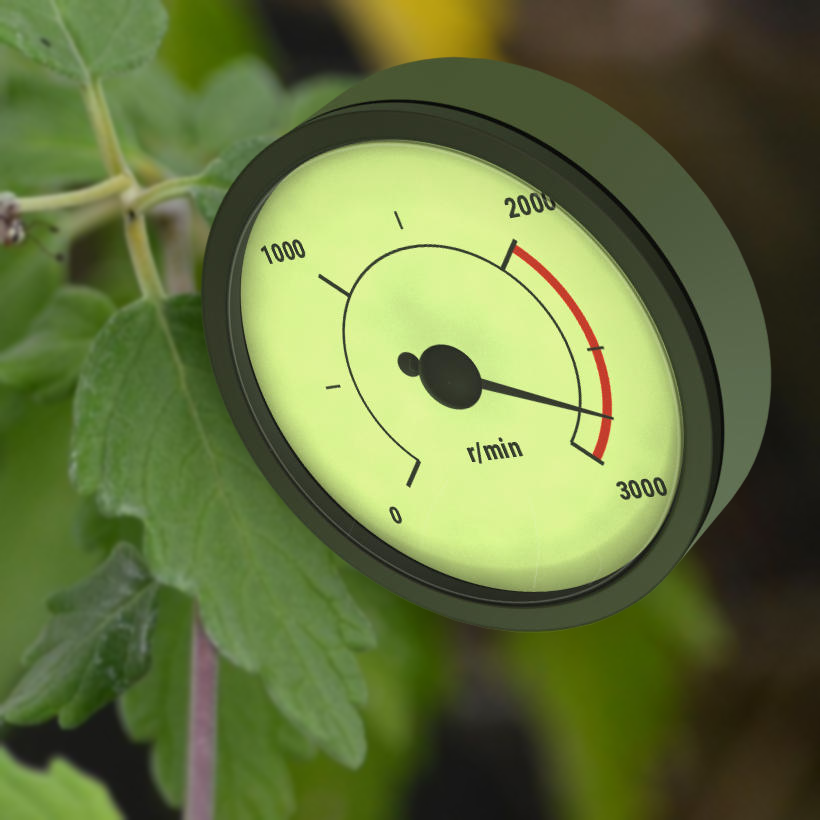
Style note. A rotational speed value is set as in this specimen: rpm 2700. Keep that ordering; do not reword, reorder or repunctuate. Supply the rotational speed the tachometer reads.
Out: rpm 2750
